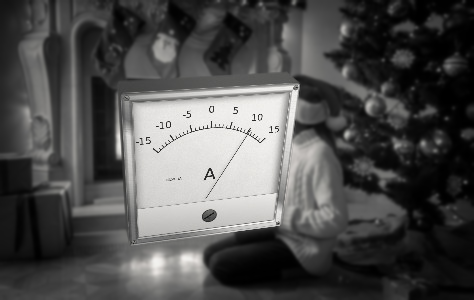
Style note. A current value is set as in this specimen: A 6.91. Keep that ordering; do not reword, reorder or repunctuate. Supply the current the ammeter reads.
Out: A 10
